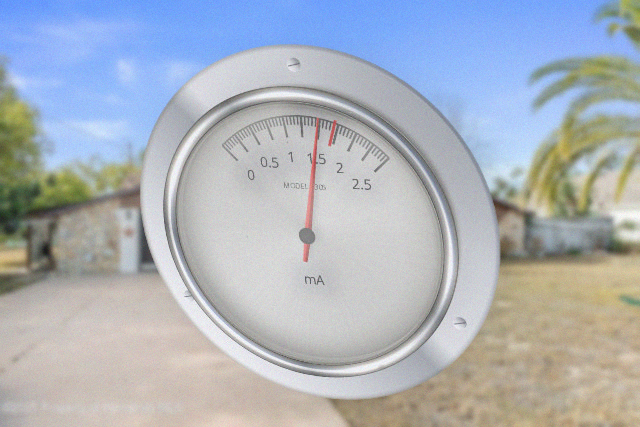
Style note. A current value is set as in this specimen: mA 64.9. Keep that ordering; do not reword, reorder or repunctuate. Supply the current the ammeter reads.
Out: mA 1.5
